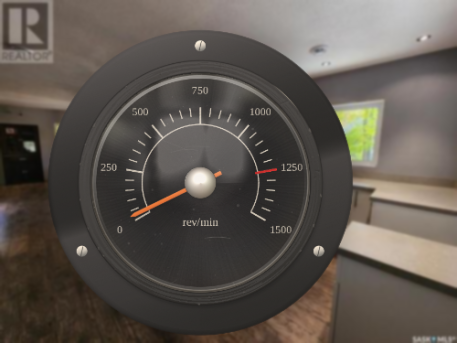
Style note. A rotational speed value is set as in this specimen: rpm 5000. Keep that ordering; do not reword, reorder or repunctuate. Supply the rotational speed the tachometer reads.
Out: rpm 25
